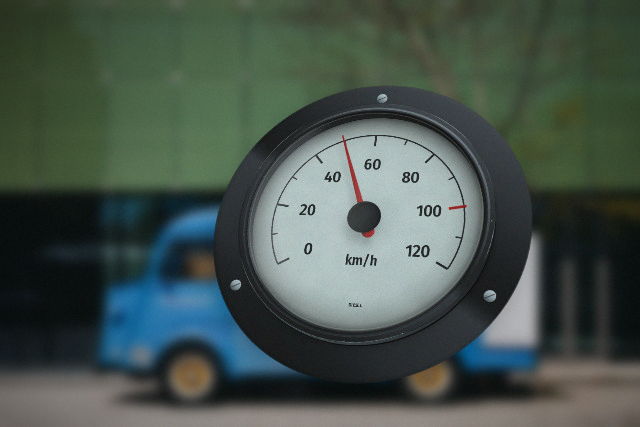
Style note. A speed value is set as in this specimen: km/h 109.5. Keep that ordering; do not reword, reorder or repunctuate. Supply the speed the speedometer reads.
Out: km/h 50
